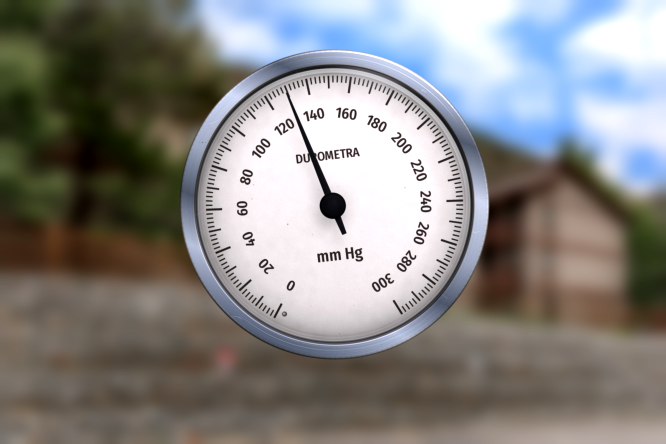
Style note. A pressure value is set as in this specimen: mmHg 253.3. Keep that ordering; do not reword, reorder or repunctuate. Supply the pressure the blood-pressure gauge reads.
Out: mmHg 130
